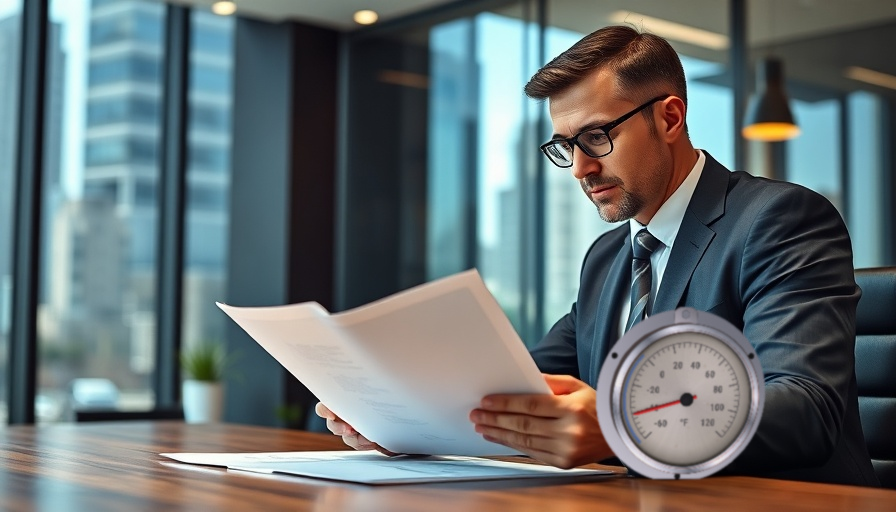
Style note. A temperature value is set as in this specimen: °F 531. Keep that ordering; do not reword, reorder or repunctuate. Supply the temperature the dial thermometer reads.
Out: °F -40
